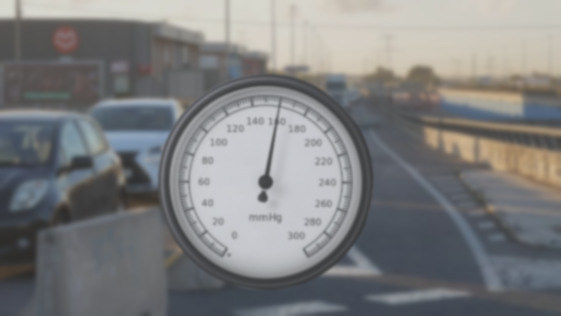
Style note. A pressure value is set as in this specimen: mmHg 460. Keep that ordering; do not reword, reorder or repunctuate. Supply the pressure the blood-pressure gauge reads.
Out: mmHg 160
